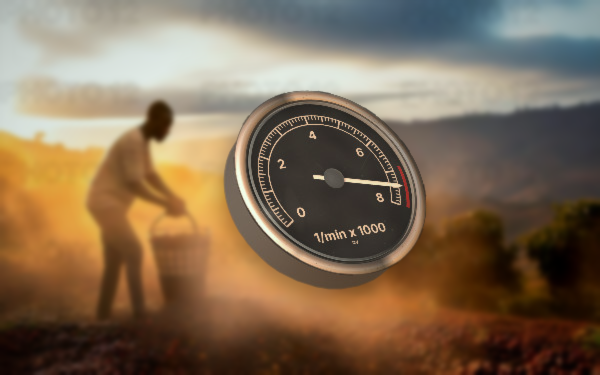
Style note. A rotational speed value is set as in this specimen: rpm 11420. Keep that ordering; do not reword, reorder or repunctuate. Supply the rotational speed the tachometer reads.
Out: rpm 7500
